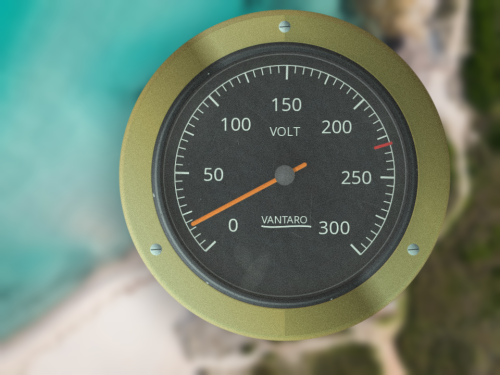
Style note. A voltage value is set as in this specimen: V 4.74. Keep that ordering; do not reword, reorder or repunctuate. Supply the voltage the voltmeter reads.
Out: V 17.5
